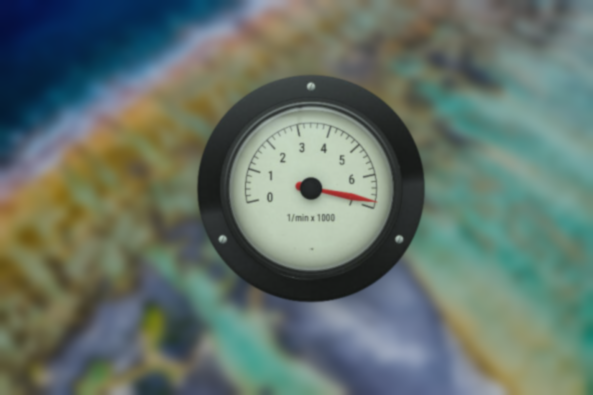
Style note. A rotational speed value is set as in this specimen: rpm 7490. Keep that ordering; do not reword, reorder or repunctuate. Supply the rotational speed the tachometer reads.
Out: rpm 6800
